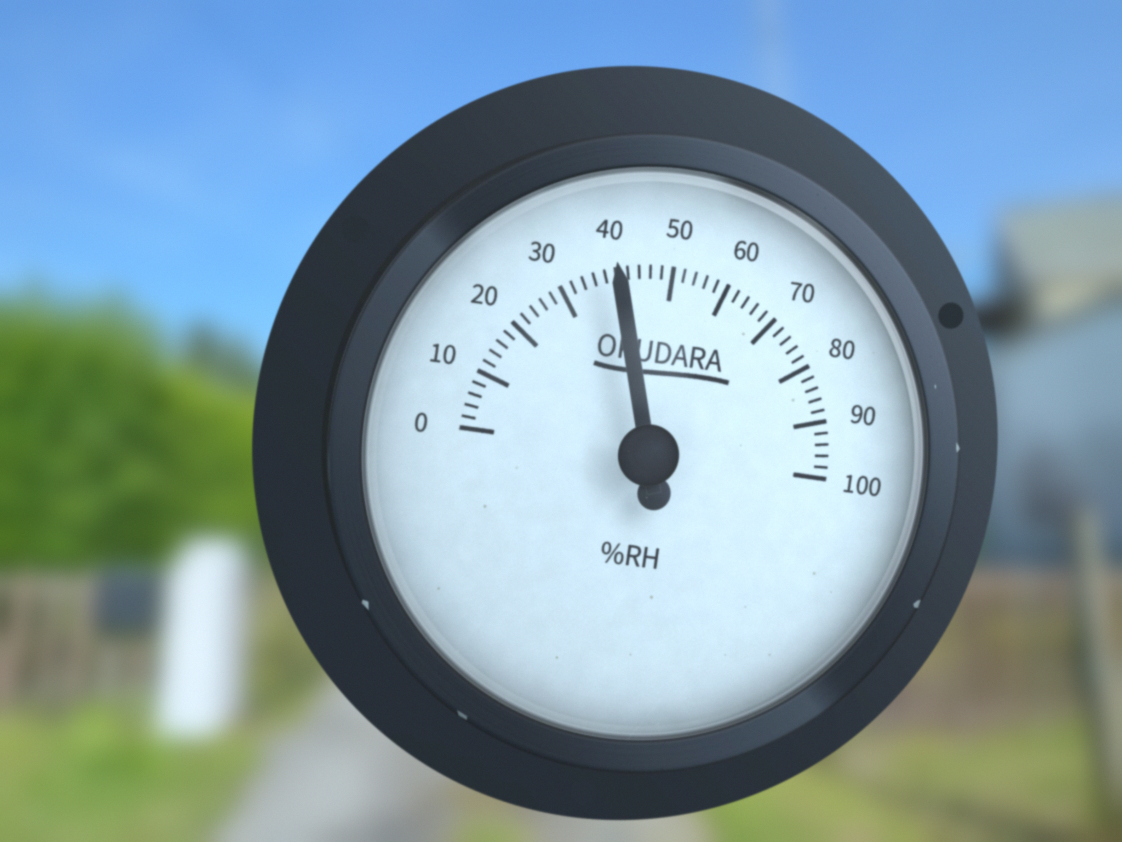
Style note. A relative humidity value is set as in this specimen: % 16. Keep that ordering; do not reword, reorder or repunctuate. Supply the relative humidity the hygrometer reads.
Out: % 40
